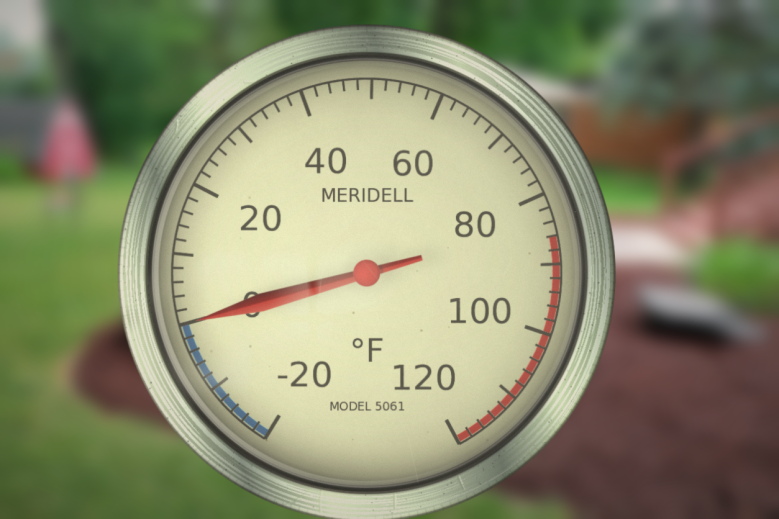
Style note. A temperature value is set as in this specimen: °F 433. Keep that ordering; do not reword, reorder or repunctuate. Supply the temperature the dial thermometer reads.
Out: °F 0
